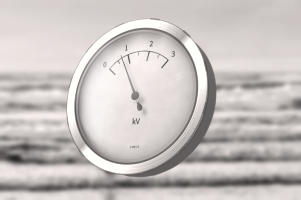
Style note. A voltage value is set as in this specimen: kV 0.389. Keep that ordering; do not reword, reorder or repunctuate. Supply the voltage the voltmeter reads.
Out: kV 0.75
